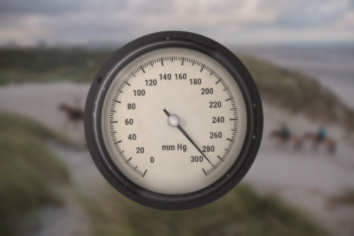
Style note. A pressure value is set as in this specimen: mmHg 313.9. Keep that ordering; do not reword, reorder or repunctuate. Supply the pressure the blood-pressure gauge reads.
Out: mmHg 290
